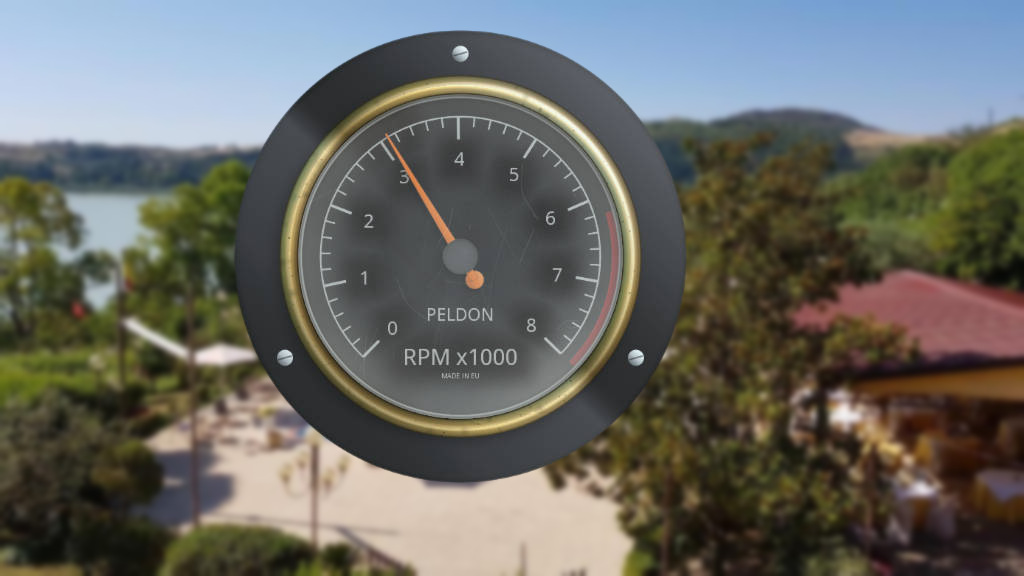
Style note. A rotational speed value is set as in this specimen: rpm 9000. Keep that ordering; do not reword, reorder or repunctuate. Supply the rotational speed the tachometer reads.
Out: rpm 3100
